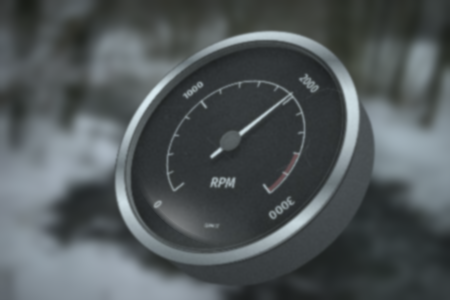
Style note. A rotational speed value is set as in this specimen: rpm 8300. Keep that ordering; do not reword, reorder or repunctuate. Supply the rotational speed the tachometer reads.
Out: rpm 2000
